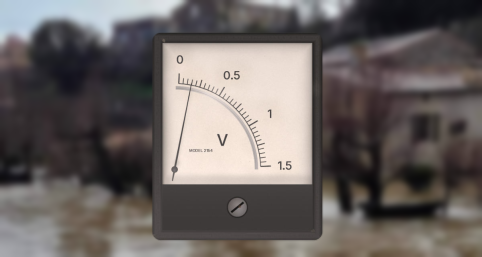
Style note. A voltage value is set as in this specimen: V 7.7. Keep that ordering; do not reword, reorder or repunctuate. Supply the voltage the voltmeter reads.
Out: V 0.15
